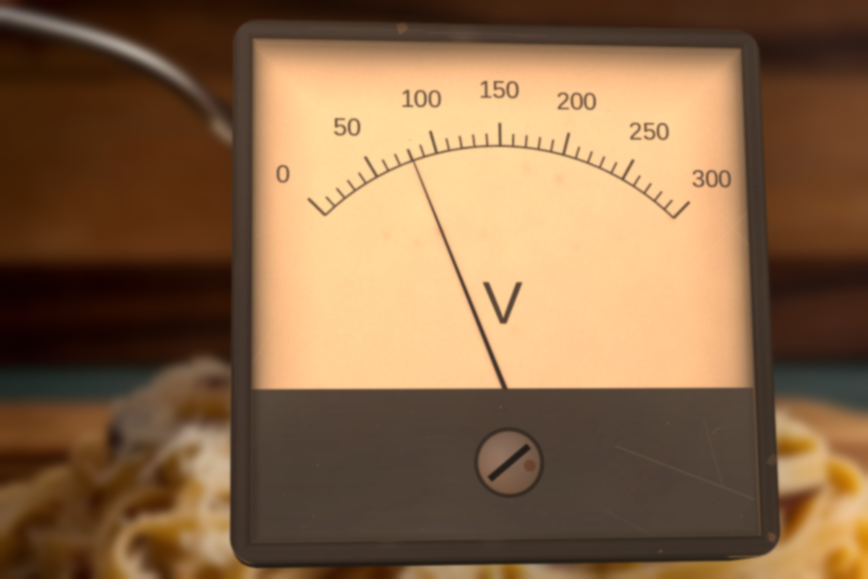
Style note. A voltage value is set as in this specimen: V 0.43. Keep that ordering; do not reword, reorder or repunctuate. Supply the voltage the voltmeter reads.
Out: V 80
